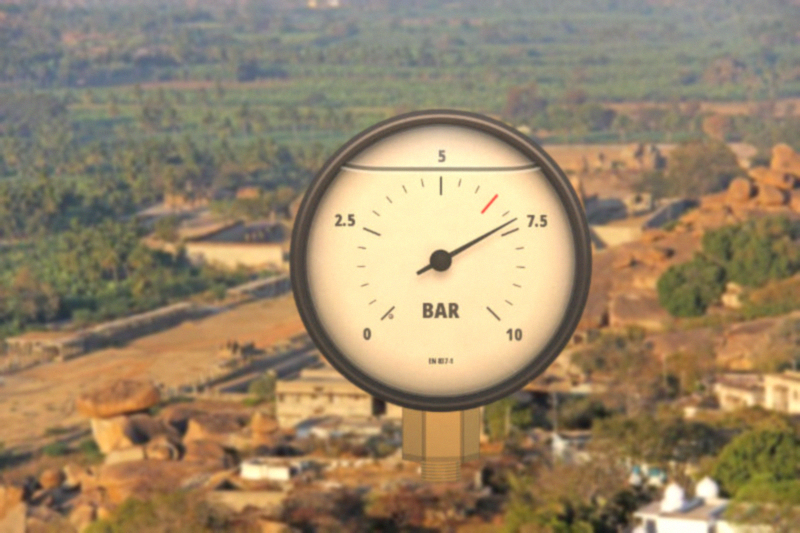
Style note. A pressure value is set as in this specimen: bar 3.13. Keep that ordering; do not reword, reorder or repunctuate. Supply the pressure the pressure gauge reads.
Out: bar 7.25
